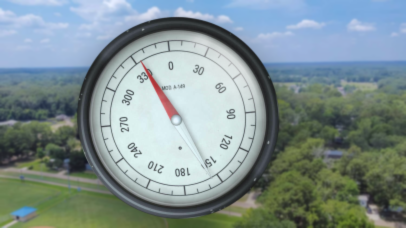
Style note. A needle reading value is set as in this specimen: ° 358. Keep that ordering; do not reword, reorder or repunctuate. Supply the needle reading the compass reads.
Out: ° 335
